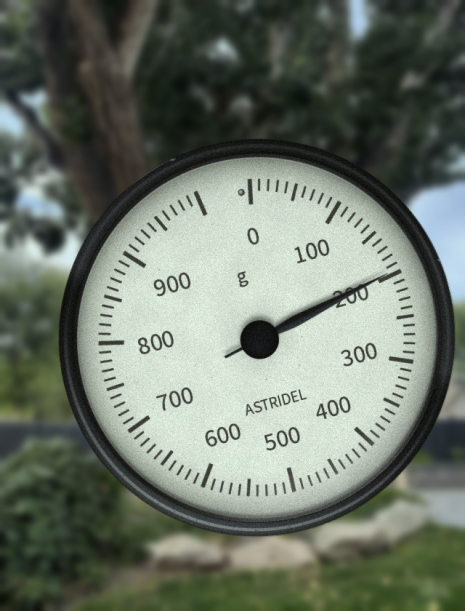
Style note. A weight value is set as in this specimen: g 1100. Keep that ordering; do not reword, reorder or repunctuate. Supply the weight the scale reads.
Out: g 195
